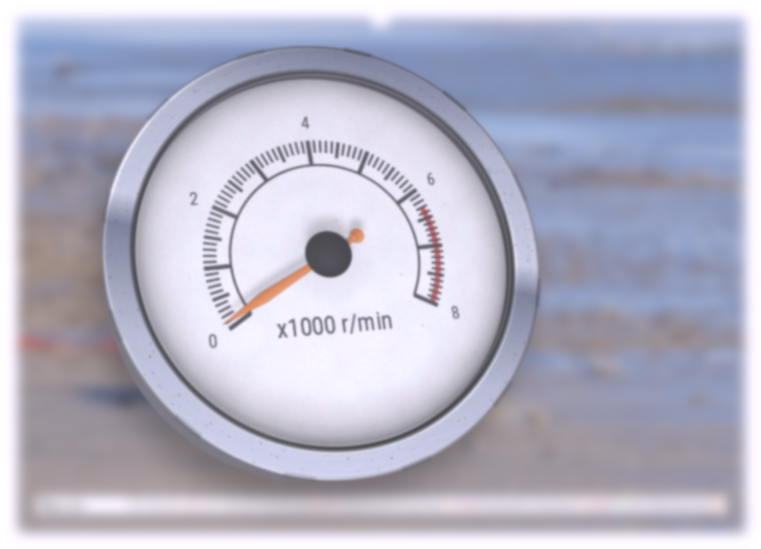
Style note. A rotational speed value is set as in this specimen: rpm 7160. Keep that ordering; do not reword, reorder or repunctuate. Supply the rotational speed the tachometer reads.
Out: rpm 100
